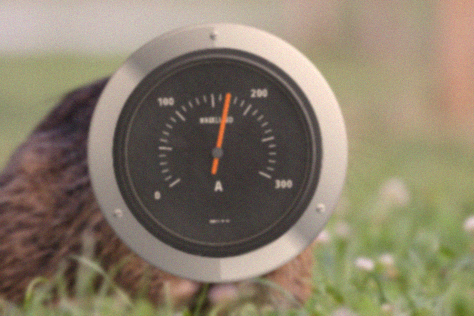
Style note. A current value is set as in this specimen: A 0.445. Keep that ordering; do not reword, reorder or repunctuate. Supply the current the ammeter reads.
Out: A 170
